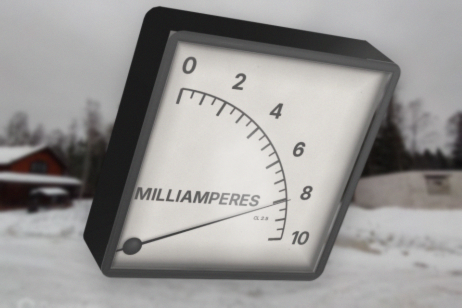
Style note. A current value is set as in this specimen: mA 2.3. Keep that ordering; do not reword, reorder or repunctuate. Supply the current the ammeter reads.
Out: mA 8
